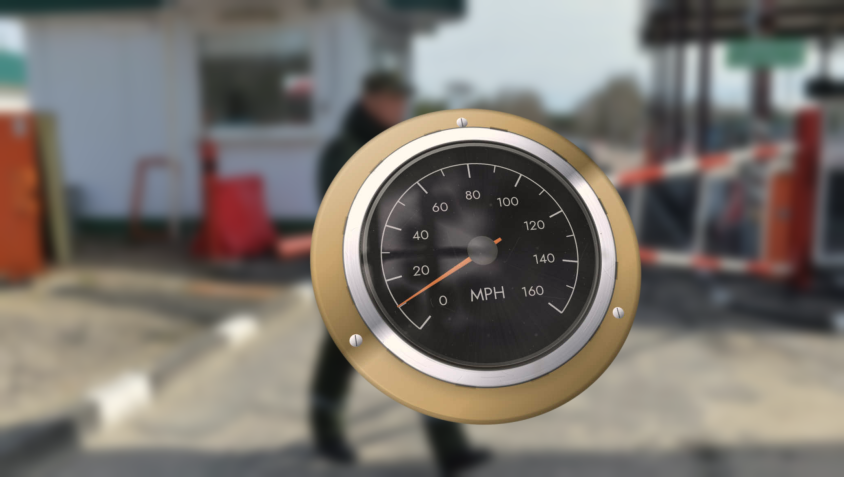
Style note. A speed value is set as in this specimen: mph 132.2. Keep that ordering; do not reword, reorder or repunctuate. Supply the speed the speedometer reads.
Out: mph 10
